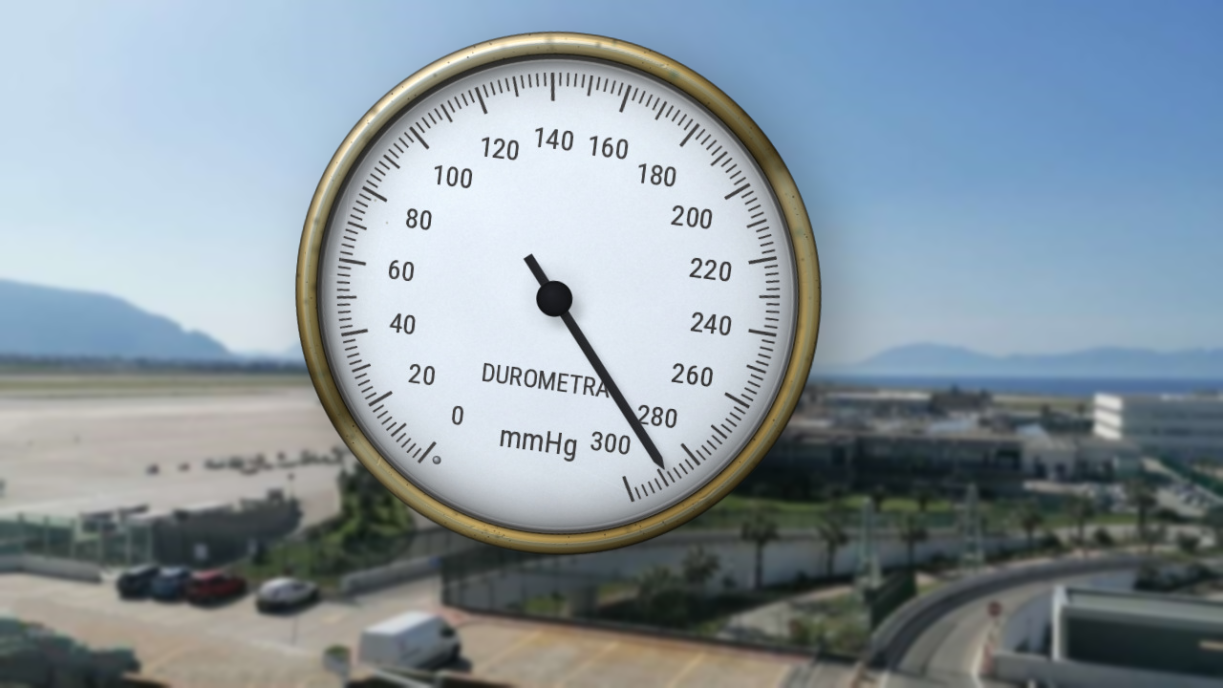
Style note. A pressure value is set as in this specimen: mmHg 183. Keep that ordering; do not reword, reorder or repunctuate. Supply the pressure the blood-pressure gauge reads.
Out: mmHg 288
